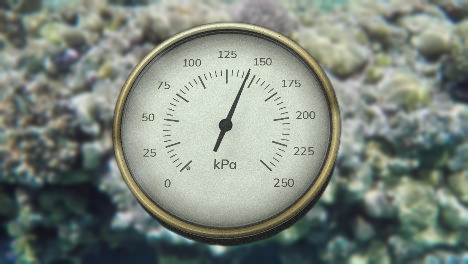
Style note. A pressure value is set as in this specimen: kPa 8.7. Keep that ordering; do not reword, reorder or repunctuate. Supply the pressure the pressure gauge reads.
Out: kPa 145
